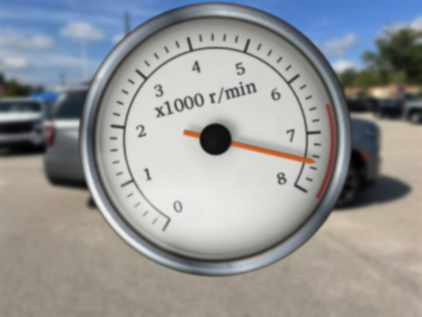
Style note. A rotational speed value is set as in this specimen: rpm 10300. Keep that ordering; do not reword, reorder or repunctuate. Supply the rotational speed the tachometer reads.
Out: rpm 7500
